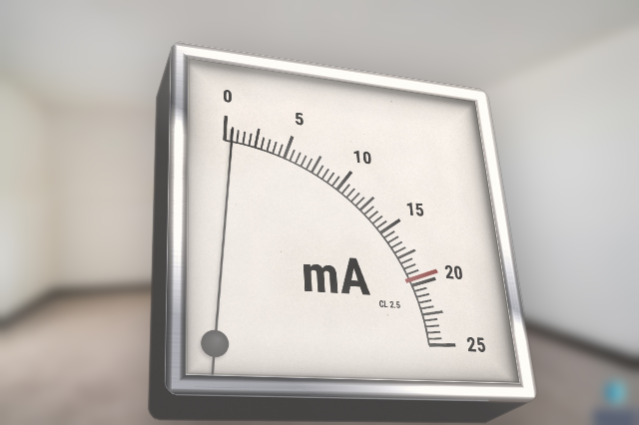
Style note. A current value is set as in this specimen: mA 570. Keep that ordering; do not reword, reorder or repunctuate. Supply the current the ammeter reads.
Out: mA 0.5
